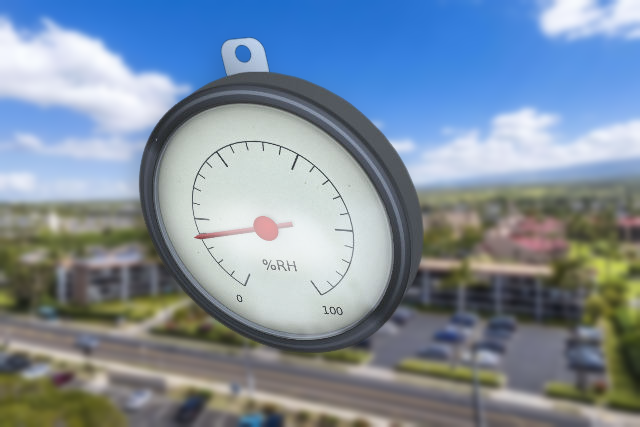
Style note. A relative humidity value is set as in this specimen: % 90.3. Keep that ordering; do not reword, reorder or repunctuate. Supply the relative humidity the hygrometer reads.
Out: % 16
